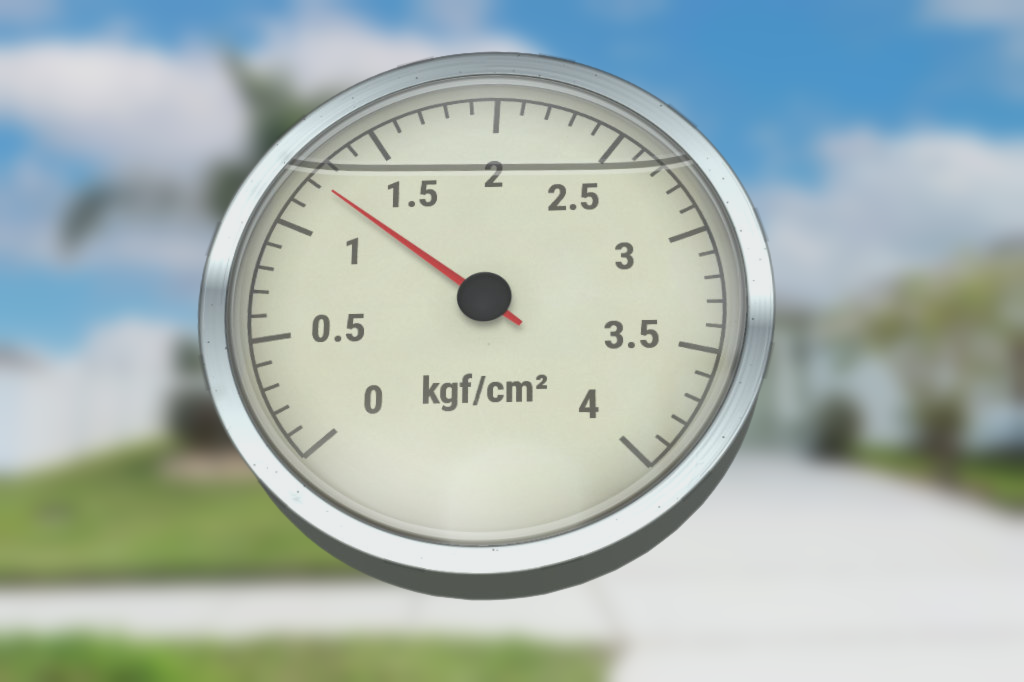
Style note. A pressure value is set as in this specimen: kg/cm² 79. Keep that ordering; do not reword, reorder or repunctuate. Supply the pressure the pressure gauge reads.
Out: kg/cm² 1.2
